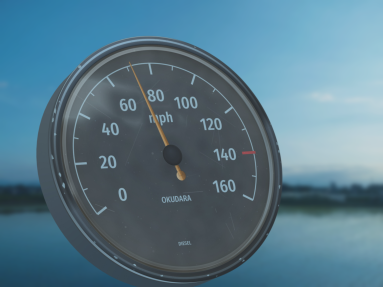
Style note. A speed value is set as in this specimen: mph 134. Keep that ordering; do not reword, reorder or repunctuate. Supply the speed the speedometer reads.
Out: mph 70
